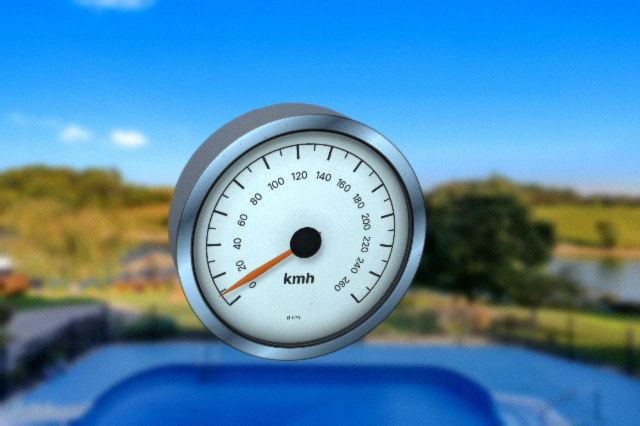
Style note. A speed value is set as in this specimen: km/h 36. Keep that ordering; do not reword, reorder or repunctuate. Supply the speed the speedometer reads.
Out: km/h 10
